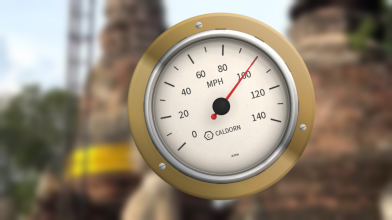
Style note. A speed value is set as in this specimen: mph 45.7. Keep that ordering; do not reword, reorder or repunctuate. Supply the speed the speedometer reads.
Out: mph 100
